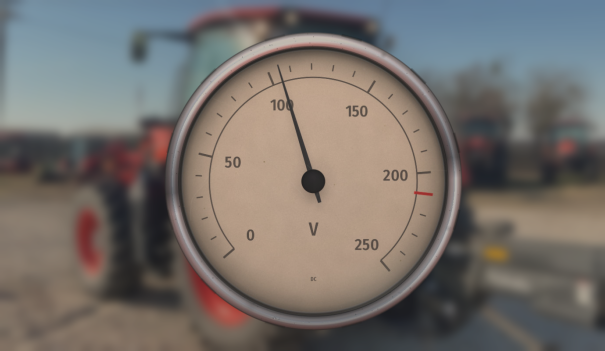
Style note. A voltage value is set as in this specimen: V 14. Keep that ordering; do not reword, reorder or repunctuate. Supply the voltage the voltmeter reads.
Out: V 105
